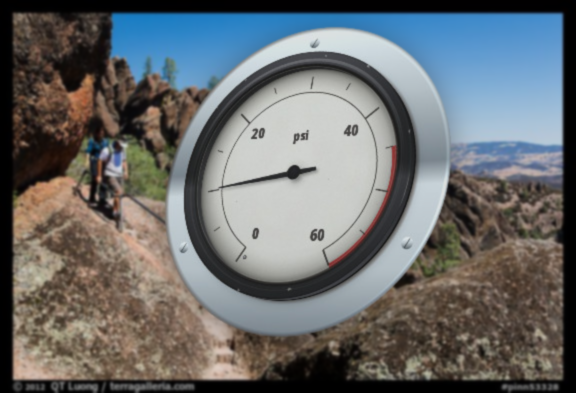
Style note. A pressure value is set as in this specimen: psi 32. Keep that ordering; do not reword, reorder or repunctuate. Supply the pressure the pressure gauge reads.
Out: psi 10
